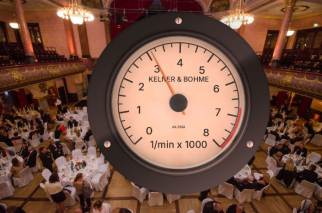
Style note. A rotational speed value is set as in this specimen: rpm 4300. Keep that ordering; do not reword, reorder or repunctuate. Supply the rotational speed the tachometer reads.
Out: rpm 3125
